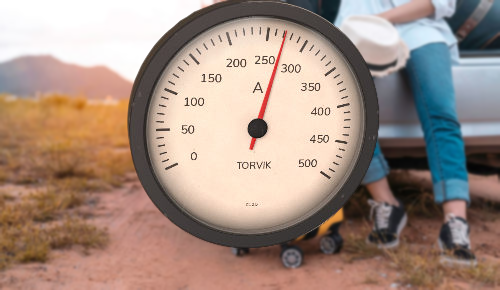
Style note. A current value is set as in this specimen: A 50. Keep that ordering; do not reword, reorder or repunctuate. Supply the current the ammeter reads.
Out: A 270
